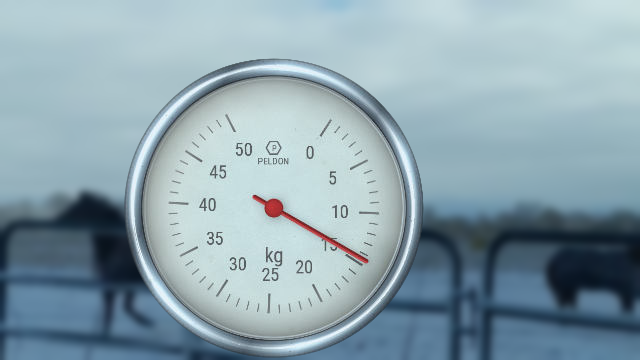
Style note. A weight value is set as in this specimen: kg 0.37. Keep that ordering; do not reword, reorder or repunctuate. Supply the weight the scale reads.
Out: kg 14.5
